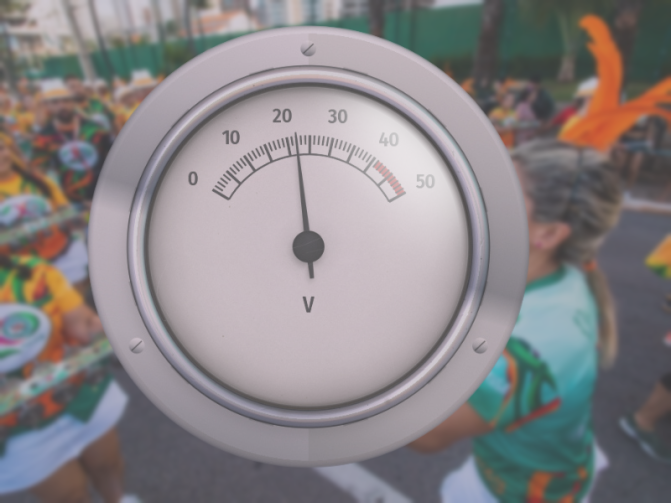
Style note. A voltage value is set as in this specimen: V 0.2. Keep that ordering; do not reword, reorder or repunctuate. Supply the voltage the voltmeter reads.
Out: V 22
